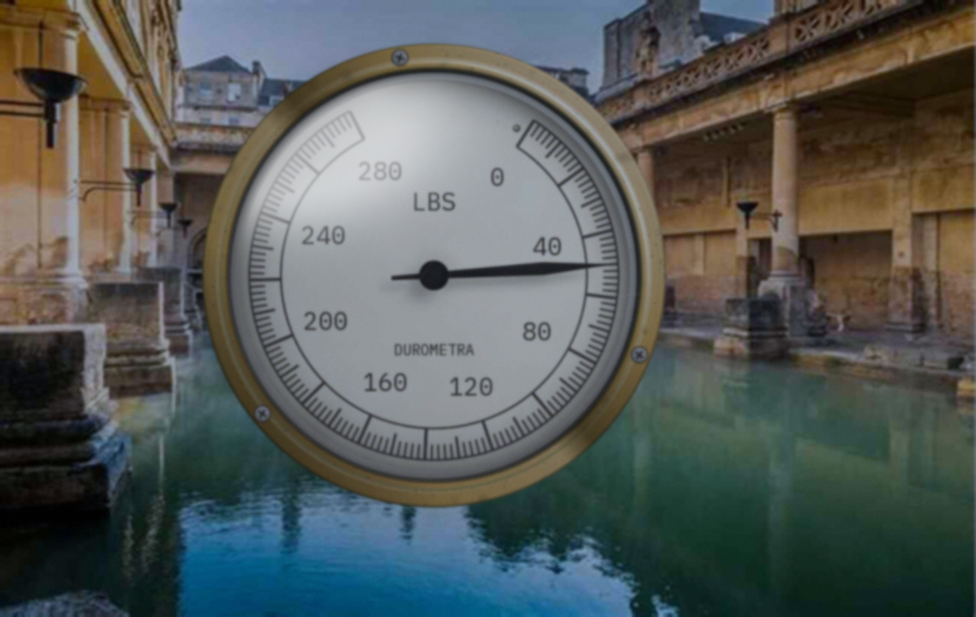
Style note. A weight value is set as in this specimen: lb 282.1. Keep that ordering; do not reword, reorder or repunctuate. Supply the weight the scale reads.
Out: lb 50
